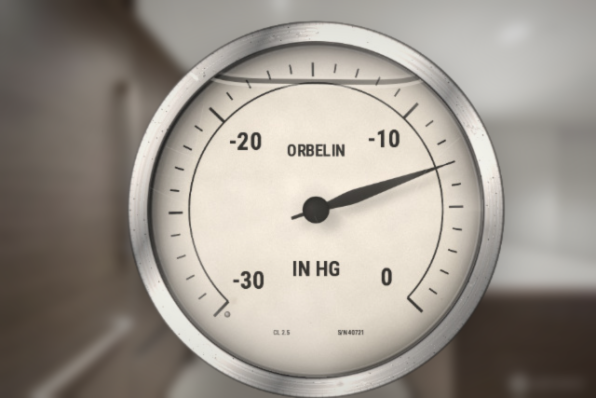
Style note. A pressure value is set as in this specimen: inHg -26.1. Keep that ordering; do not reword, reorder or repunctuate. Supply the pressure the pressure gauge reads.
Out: inHg -7
